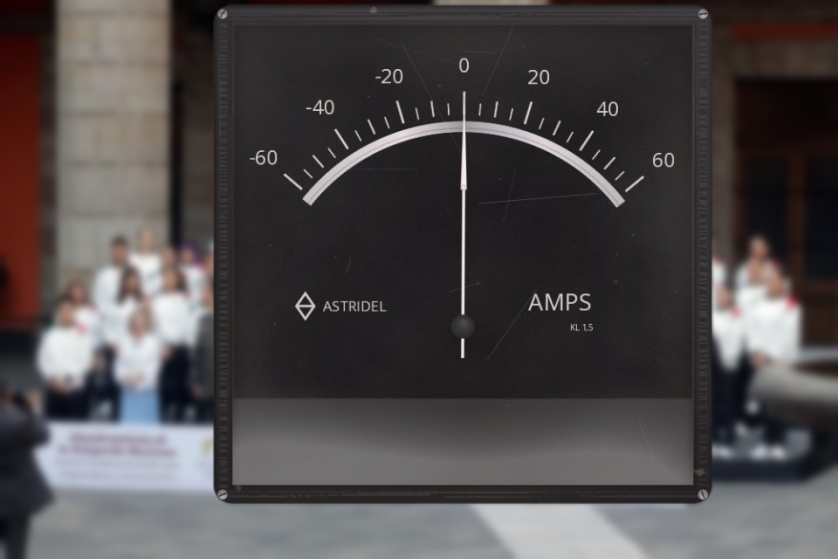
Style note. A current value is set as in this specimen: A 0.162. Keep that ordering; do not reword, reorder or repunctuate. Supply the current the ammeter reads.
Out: A 0
